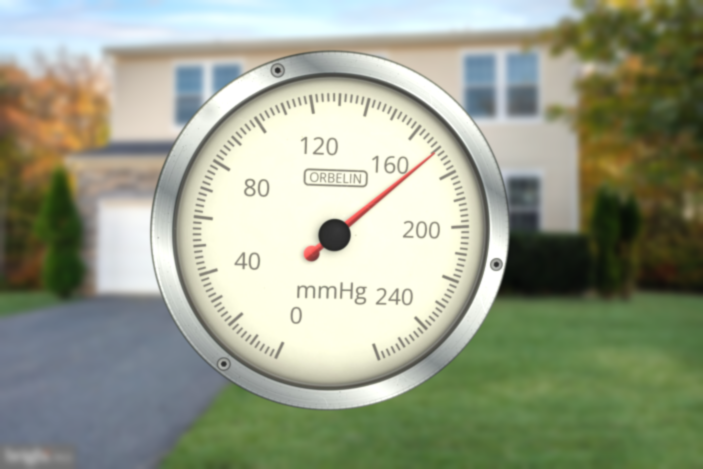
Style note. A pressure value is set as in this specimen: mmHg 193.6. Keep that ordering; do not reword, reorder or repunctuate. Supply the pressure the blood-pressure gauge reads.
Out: mmHg 170
